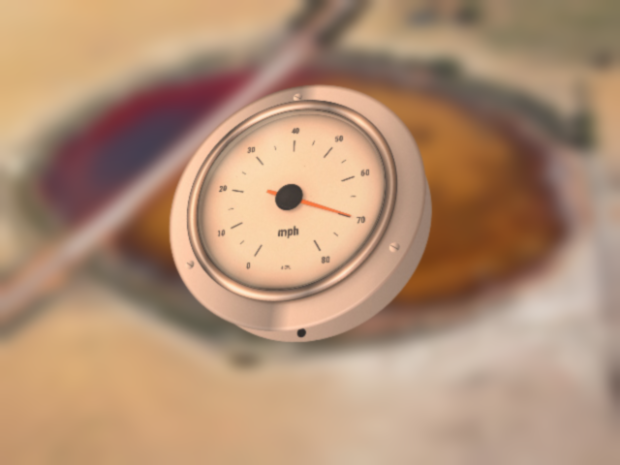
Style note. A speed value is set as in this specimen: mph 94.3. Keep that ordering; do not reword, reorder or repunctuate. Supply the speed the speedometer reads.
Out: mph 70
